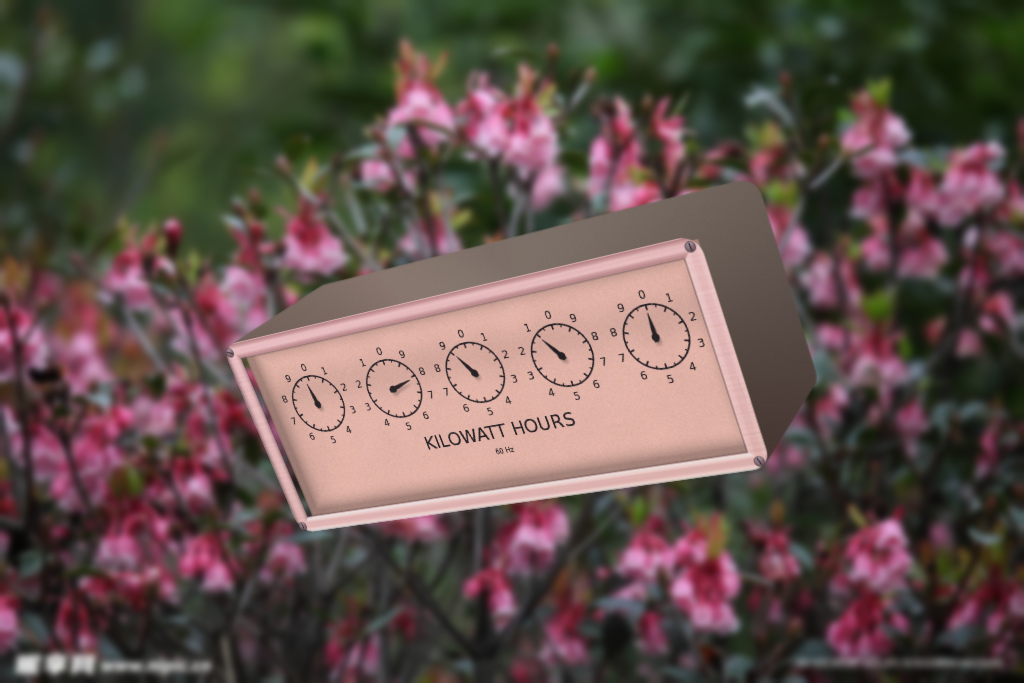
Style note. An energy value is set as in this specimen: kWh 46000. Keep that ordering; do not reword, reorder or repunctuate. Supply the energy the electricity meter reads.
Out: kWh 97910
